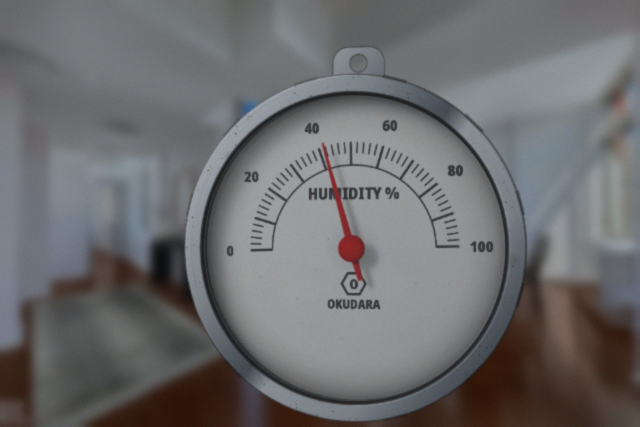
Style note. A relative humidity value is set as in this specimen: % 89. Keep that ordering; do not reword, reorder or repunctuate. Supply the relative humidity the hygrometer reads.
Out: % 42
